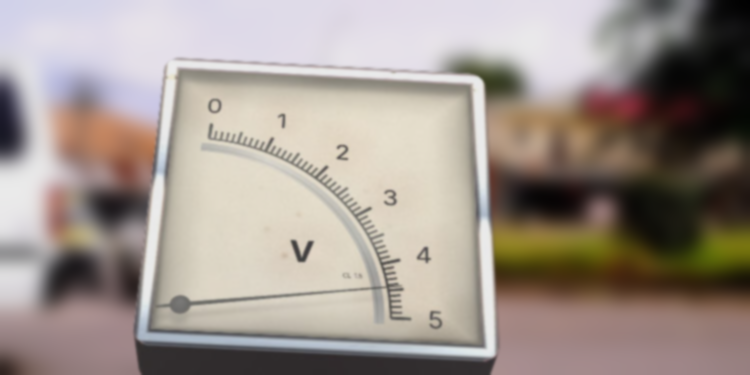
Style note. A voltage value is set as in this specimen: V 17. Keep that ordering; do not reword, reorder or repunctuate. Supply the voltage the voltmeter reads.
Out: V 4.5
